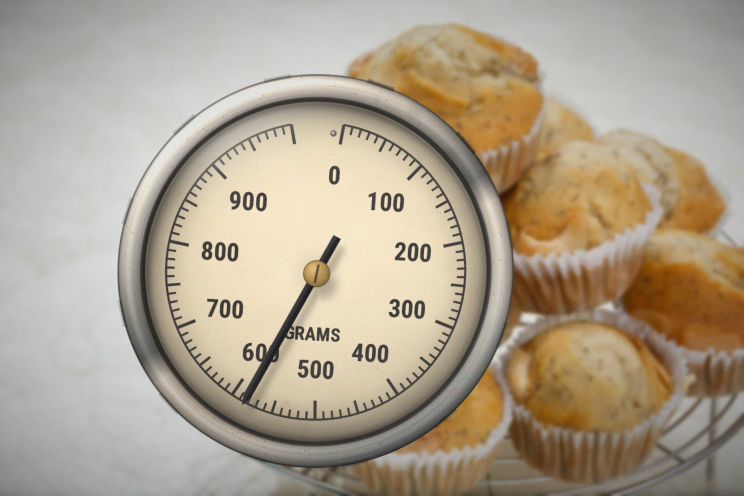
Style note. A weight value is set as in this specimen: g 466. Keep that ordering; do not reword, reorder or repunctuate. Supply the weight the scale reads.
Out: g 585
